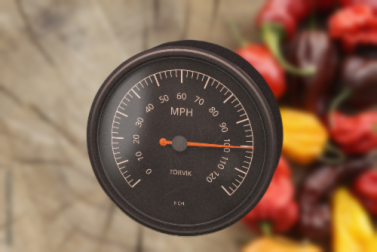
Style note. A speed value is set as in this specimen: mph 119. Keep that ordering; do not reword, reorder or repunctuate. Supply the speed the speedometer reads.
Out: mph 100
